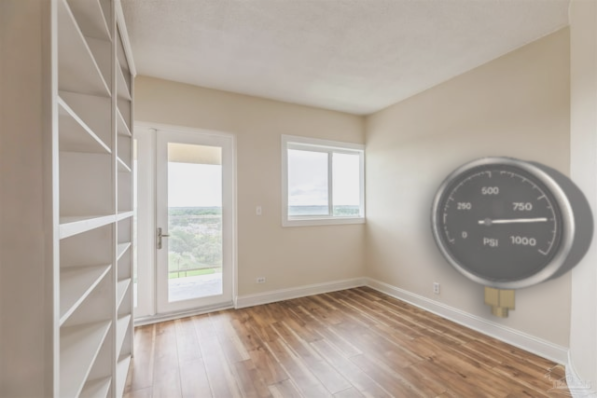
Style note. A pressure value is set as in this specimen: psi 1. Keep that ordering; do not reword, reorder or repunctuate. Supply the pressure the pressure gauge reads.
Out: psi 850
